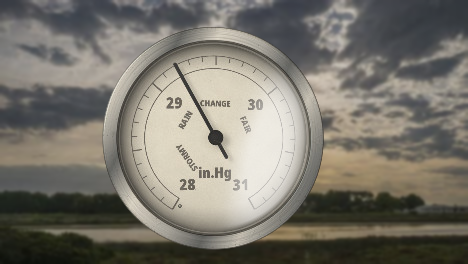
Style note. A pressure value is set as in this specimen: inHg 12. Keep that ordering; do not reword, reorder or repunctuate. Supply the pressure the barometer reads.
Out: inHg 29.2
